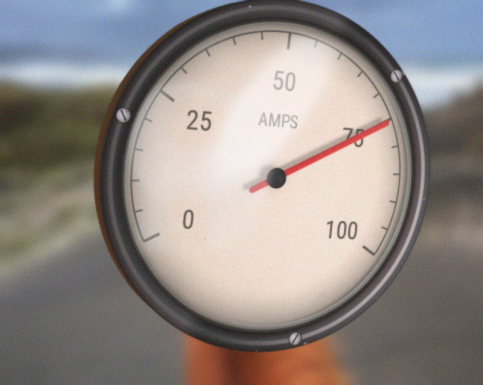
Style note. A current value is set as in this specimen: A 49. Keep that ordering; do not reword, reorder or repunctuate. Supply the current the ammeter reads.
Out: A 75
